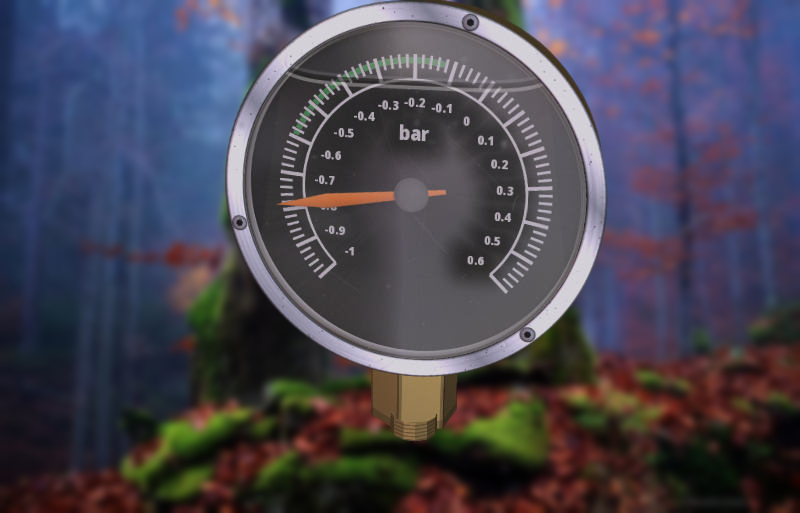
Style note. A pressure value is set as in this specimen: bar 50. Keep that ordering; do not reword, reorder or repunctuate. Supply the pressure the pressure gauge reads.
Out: bar -0.78
